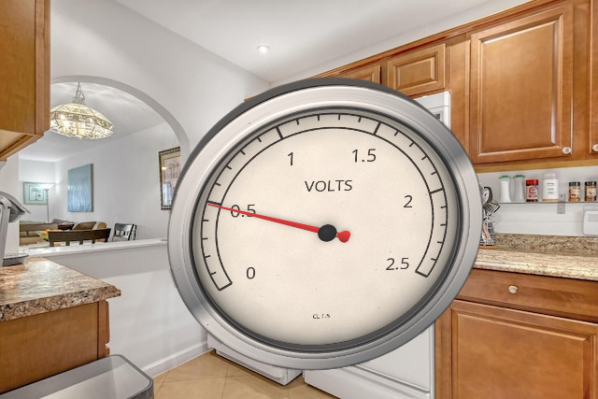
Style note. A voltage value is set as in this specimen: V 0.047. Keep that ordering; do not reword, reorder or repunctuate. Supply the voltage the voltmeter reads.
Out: V 0.5
